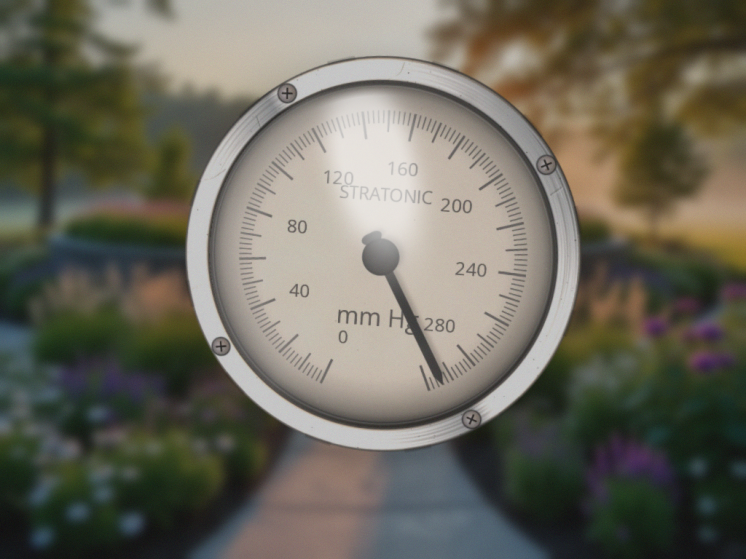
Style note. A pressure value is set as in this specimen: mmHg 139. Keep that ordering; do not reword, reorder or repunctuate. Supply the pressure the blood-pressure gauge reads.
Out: mmHg 294
